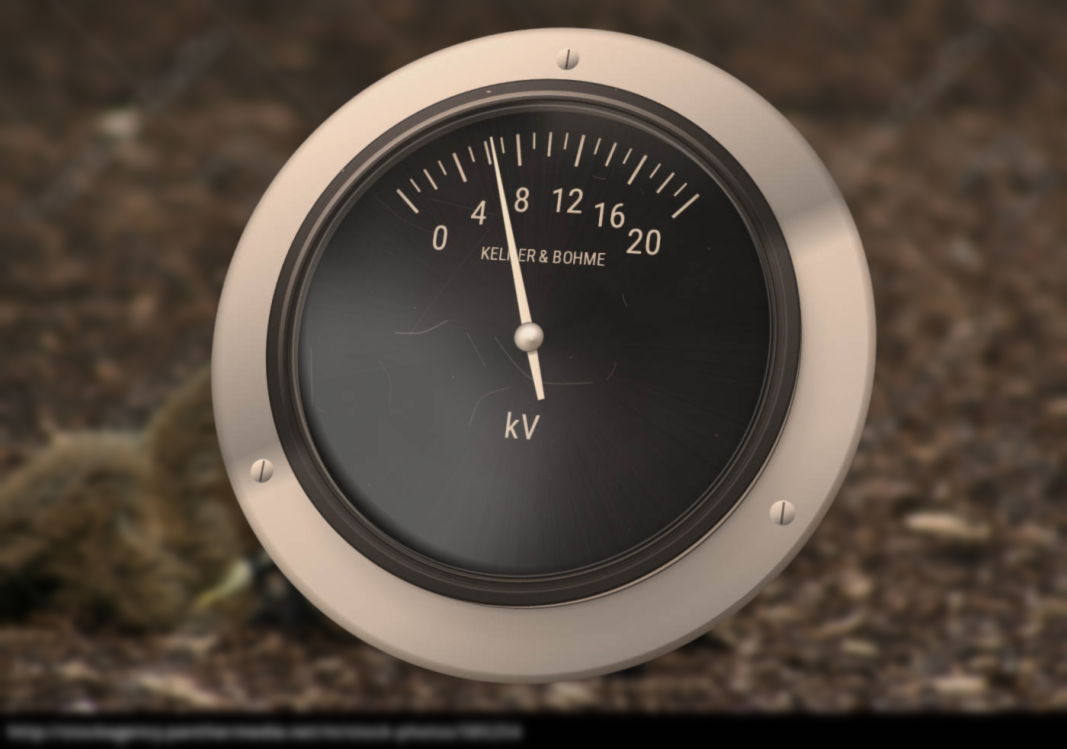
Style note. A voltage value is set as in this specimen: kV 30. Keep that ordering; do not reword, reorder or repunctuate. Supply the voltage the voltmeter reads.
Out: kV 6.5
